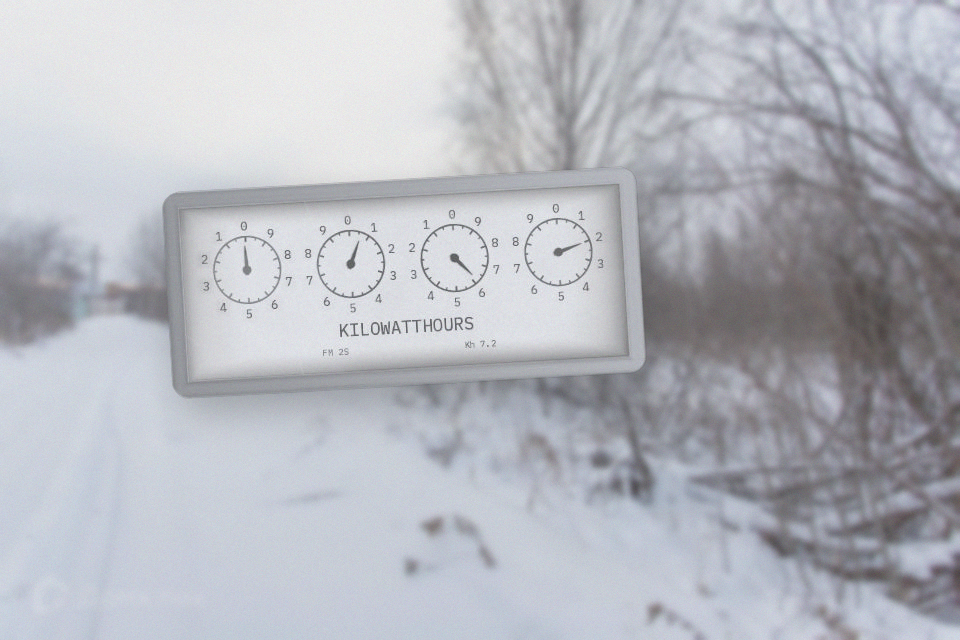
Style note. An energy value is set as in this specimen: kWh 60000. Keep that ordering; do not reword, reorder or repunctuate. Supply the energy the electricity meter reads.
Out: kWh 62
